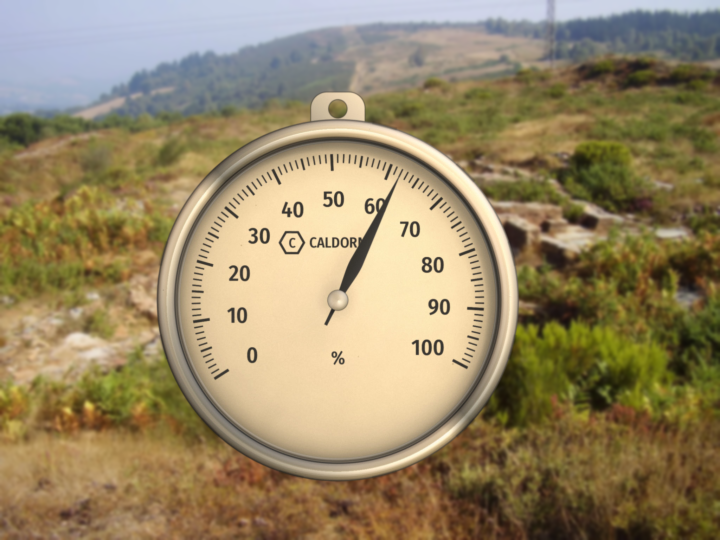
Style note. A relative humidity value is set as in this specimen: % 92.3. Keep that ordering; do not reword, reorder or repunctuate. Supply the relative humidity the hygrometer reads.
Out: % 62
